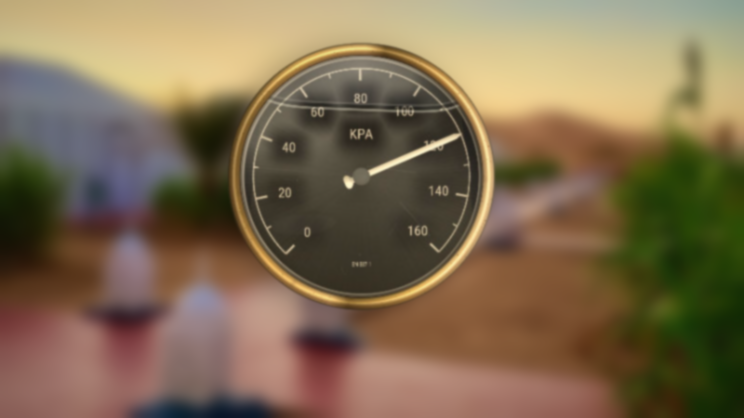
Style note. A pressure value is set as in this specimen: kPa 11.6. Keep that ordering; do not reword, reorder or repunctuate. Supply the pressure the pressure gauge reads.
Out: kPa 120
